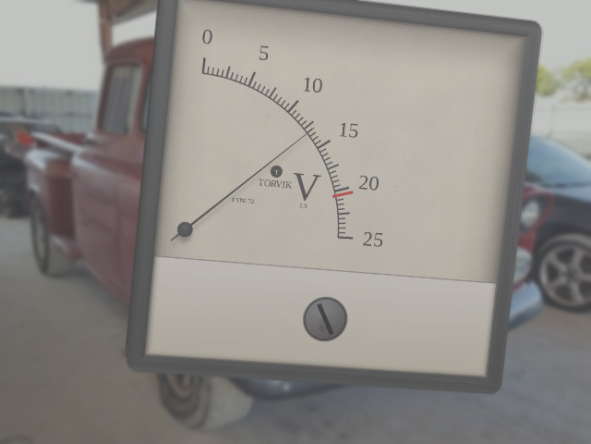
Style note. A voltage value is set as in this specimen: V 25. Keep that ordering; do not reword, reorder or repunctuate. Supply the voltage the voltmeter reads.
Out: V 13
